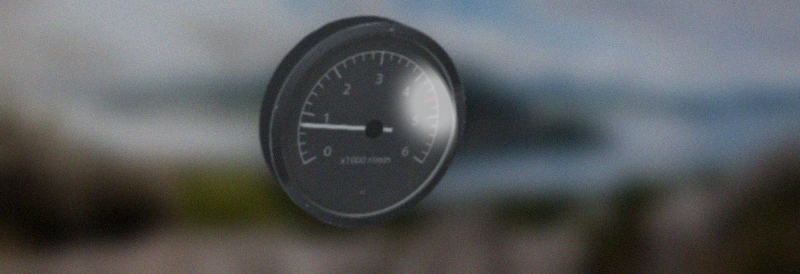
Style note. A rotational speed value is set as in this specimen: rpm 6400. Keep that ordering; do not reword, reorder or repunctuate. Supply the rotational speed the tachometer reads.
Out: rpm 800
